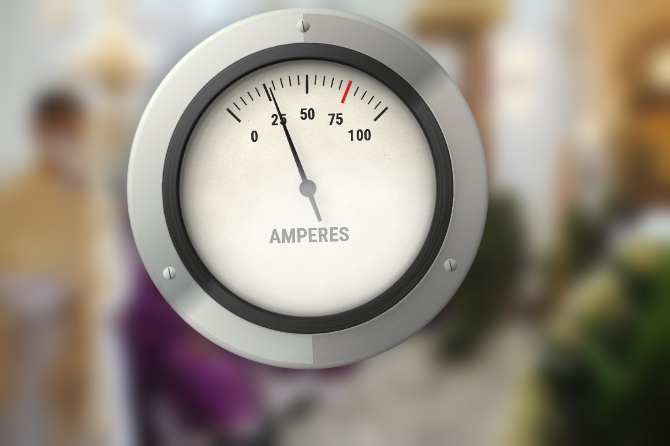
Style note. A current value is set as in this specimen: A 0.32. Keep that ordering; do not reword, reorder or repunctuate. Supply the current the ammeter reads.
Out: A 27.5
